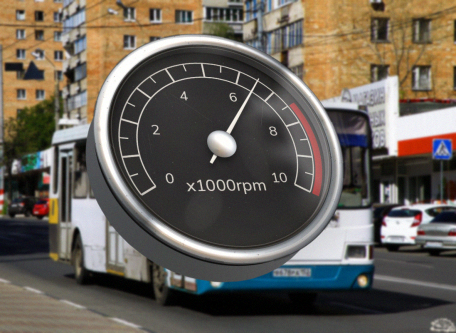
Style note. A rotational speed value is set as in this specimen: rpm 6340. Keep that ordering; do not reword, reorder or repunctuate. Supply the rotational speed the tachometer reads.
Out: rpm 6500
